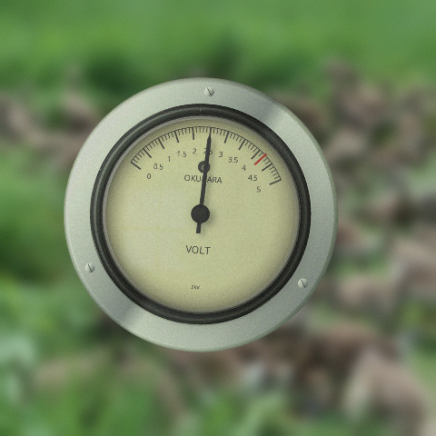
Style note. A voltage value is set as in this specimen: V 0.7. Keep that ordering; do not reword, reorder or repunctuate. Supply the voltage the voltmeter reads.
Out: V 2.5
